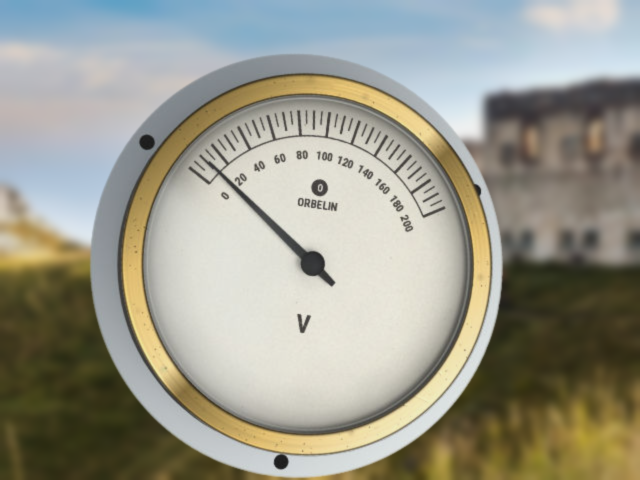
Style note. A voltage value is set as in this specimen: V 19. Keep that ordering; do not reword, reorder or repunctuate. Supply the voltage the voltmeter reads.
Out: V 10
